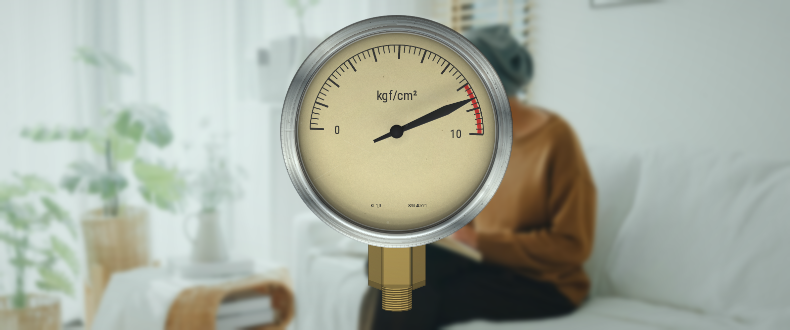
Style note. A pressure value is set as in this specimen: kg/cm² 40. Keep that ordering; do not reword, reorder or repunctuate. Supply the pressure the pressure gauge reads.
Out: kg/cm² 8.6
